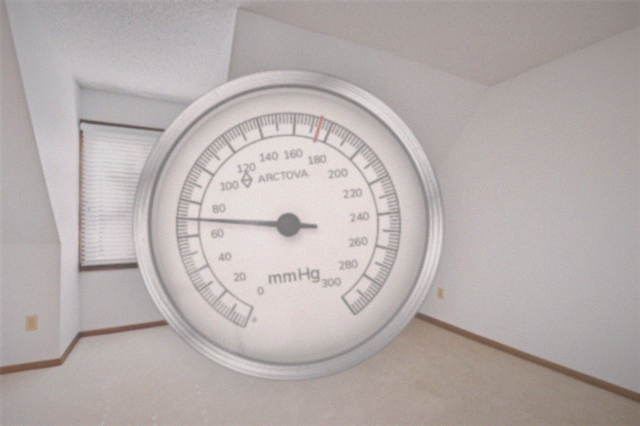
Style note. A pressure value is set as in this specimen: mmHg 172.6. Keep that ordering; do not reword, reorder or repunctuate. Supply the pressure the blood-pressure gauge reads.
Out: mmHg 70
